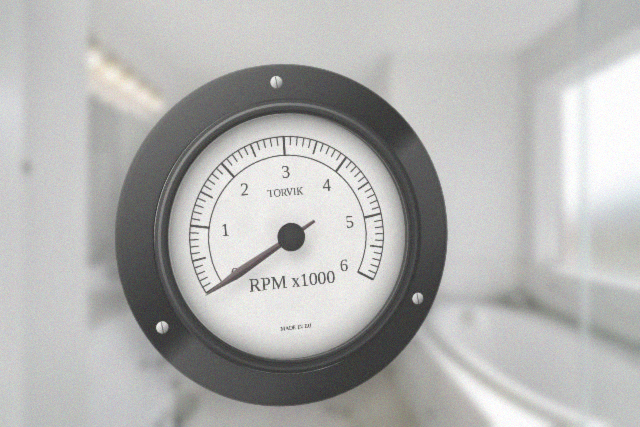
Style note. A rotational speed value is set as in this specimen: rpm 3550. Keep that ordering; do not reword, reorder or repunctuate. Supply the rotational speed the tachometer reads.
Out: rpm 0
